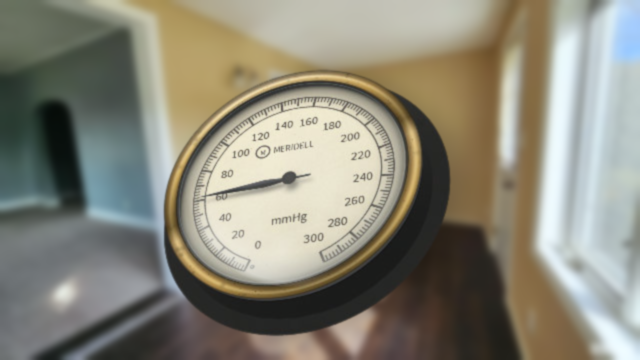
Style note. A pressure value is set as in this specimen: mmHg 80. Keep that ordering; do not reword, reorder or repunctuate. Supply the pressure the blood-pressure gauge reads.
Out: mmHg 60
